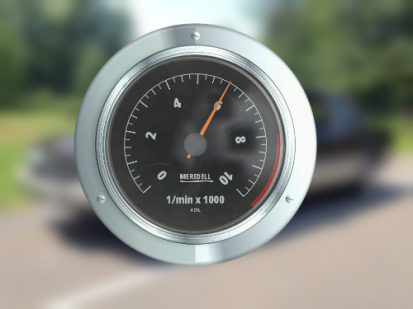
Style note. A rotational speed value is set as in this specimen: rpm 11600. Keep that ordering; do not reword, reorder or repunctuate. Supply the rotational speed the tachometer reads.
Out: rpm 6000
